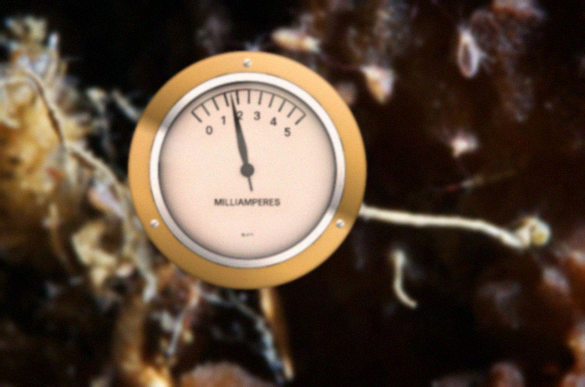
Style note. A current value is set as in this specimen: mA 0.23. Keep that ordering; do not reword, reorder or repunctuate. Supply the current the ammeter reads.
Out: mA 1.75
